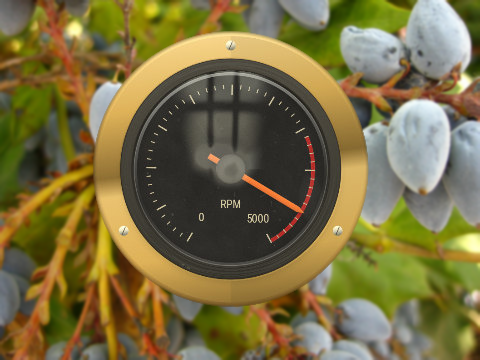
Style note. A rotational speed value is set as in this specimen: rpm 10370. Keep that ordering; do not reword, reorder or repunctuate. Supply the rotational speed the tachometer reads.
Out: rpm 4500
